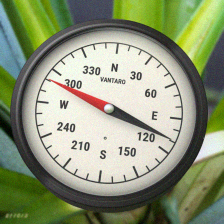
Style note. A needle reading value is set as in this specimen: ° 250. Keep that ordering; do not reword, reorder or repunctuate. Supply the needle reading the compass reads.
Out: ° 290
